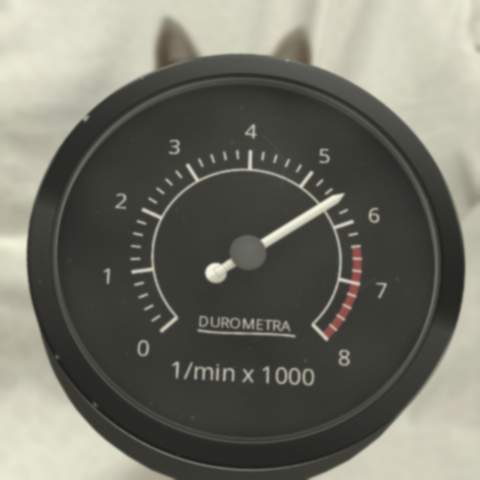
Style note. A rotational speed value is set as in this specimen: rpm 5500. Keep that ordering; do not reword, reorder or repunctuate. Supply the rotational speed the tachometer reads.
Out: rpm 5600
